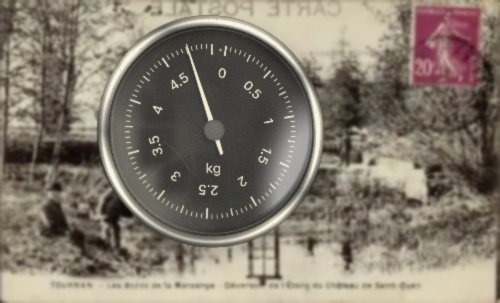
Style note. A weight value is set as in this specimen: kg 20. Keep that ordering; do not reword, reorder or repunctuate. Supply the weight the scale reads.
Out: kg 4.75
